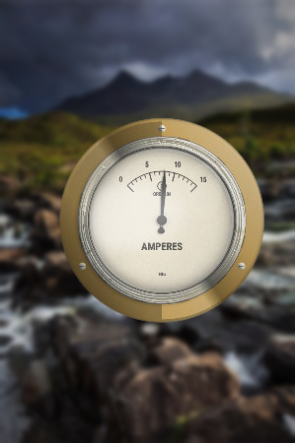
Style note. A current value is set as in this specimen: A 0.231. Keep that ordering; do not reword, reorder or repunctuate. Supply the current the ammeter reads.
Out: A 8
